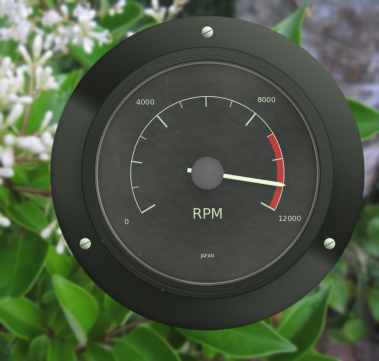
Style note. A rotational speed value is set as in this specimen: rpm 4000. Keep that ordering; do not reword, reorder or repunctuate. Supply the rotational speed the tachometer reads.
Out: rpm 11000
